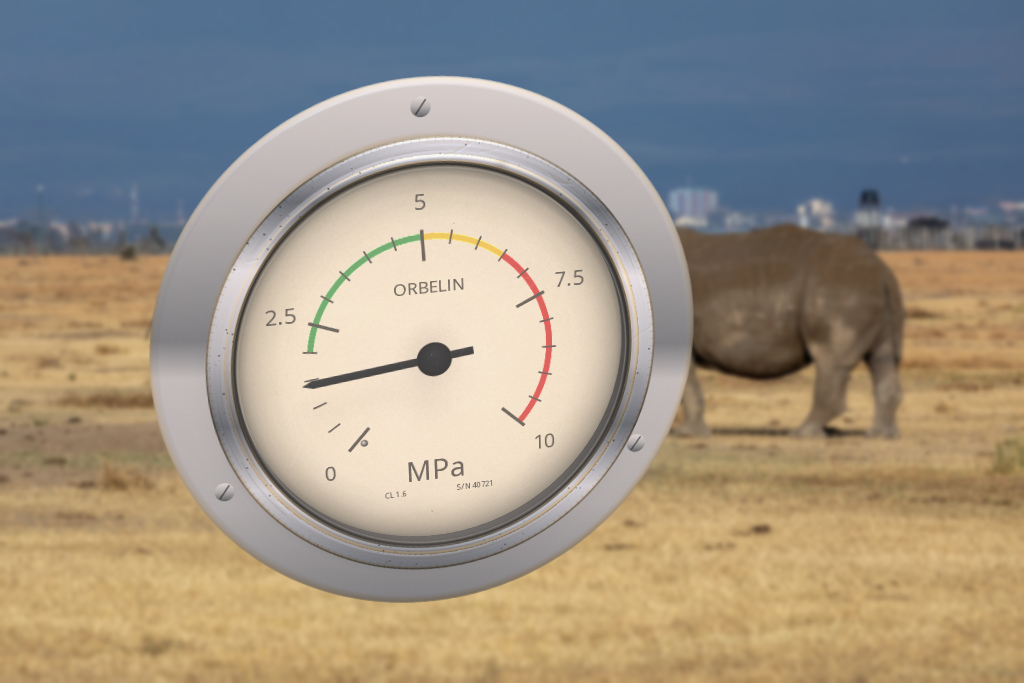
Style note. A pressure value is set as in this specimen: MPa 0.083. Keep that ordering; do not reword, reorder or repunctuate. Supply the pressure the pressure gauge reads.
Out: MPa 1.5
